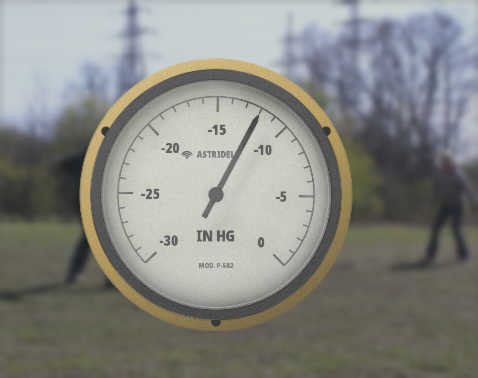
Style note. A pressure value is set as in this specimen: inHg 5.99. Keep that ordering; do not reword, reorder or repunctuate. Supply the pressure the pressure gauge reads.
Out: inHg -12
